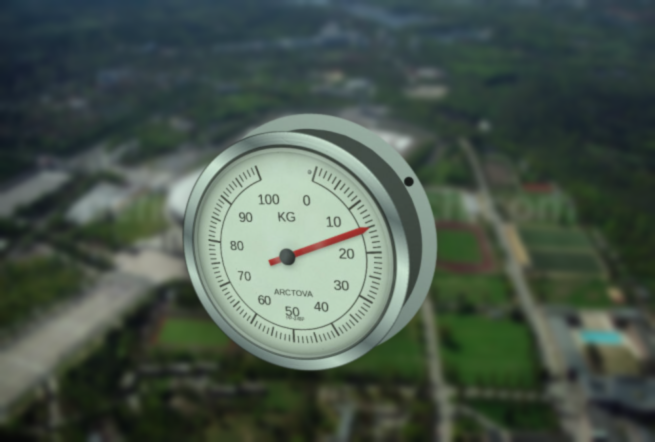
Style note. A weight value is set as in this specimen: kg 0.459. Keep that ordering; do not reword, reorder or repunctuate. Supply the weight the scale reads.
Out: kg 15
